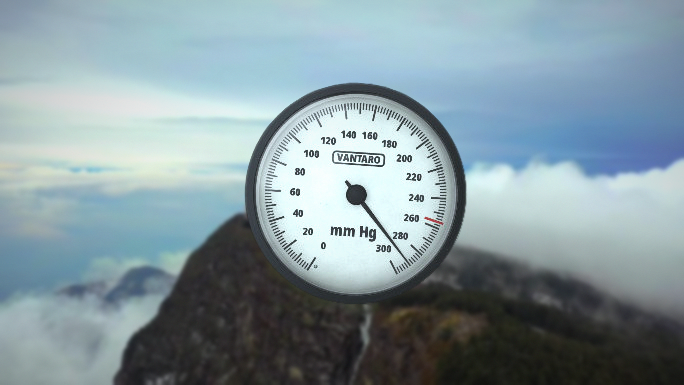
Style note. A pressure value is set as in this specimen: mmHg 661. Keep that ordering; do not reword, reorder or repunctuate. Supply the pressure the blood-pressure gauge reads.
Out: mmHg 290
